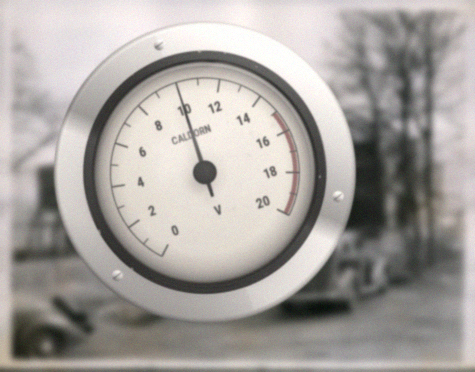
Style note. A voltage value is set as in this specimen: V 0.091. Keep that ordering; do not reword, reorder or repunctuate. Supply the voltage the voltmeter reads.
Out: V 10
